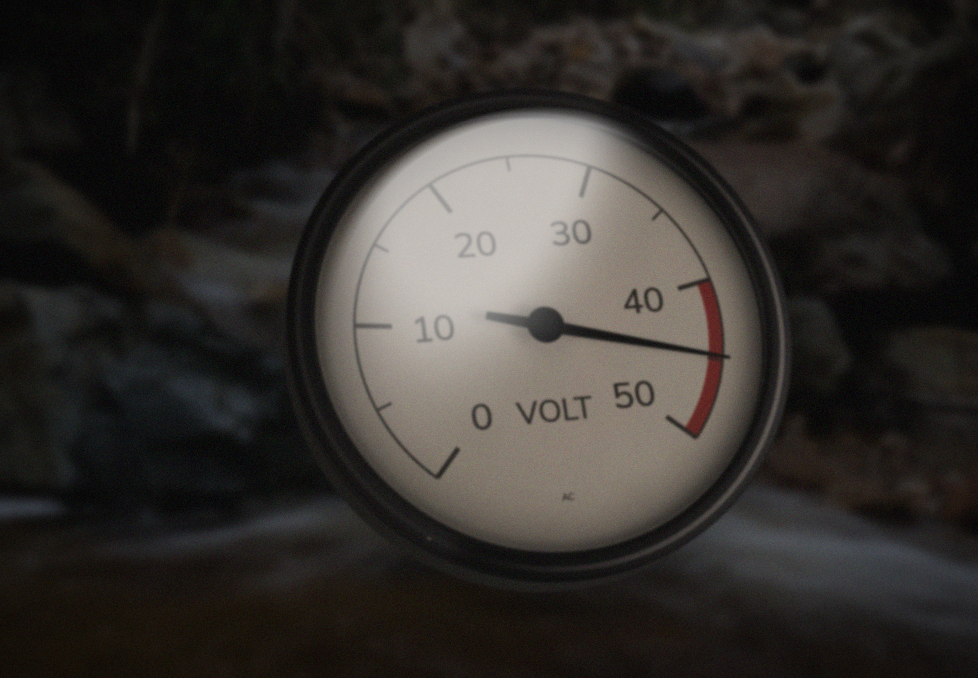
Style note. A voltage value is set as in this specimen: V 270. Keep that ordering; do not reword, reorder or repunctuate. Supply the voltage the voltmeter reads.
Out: V 45
